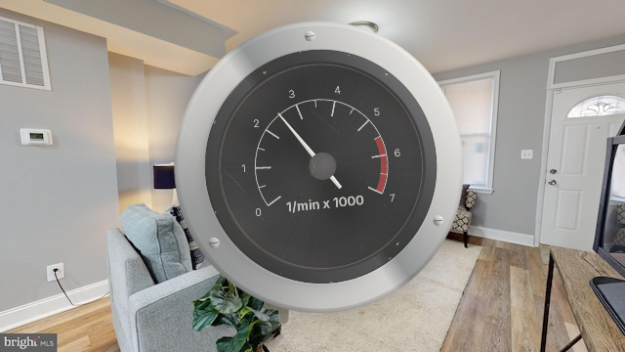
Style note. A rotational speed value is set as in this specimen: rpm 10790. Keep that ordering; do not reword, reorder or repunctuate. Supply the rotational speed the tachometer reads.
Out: rpm 2500
